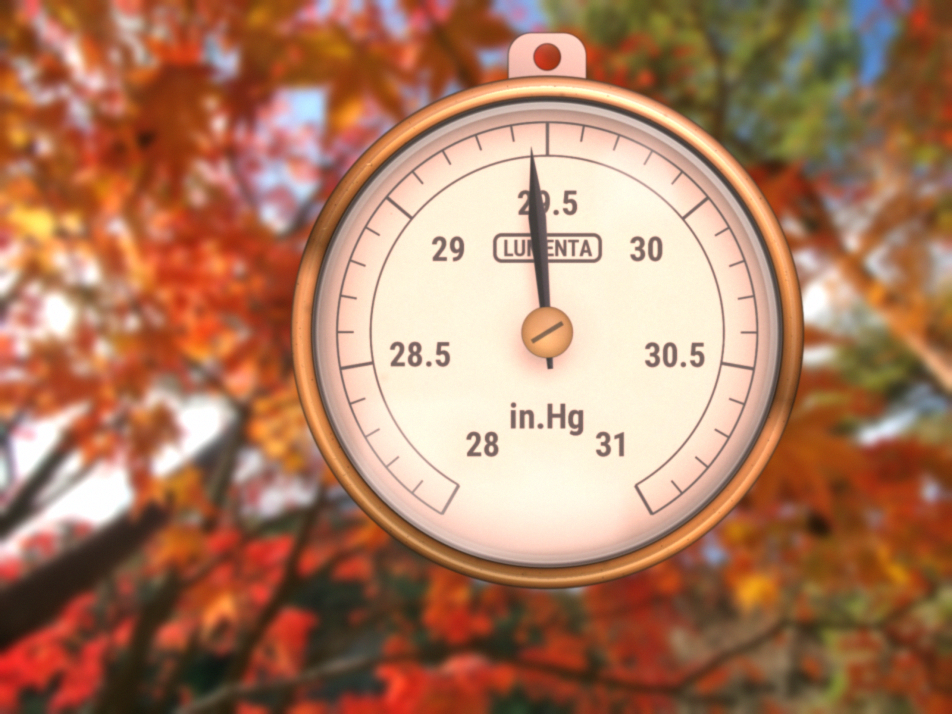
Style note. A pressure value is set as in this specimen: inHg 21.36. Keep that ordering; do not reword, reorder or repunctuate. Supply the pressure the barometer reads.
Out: inHg 29.45
